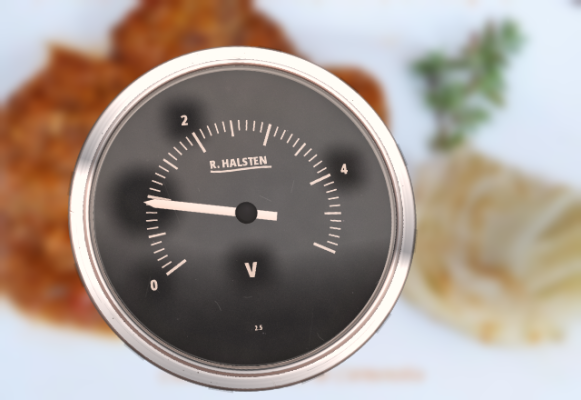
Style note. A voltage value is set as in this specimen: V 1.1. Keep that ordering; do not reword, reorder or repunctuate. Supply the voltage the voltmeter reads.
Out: V 0.9
